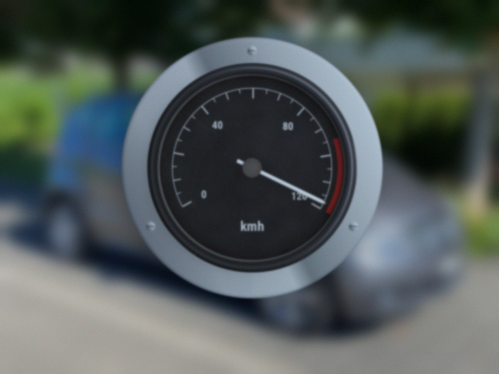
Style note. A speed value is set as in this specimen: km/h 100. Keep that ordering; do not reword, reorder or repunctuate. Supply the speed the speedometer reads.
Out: km/h 117.5
